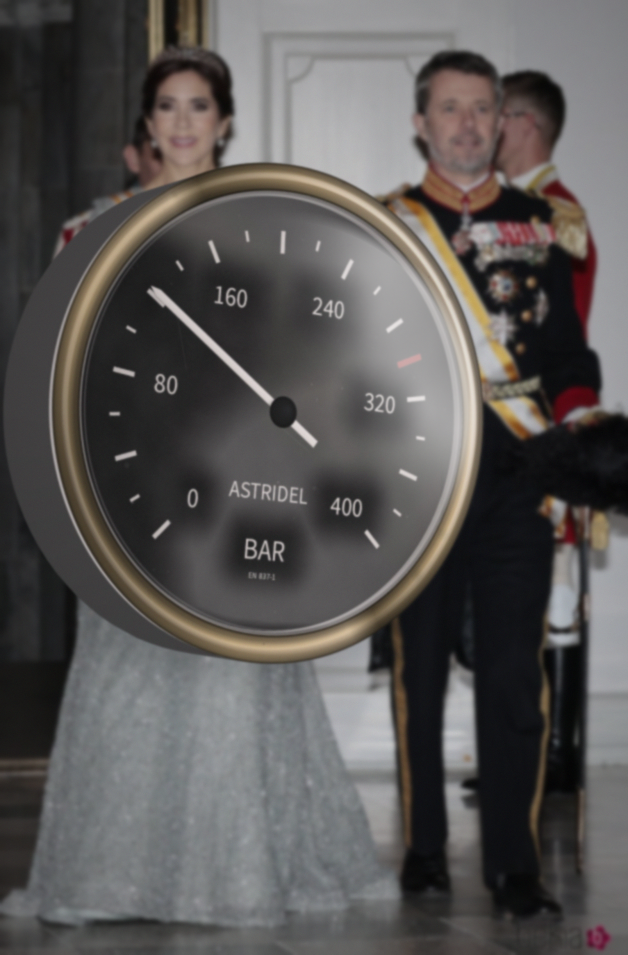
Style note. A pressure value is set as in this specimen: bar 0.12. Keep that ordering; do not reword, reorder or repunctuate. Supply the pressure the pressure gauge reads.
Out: bar 120
